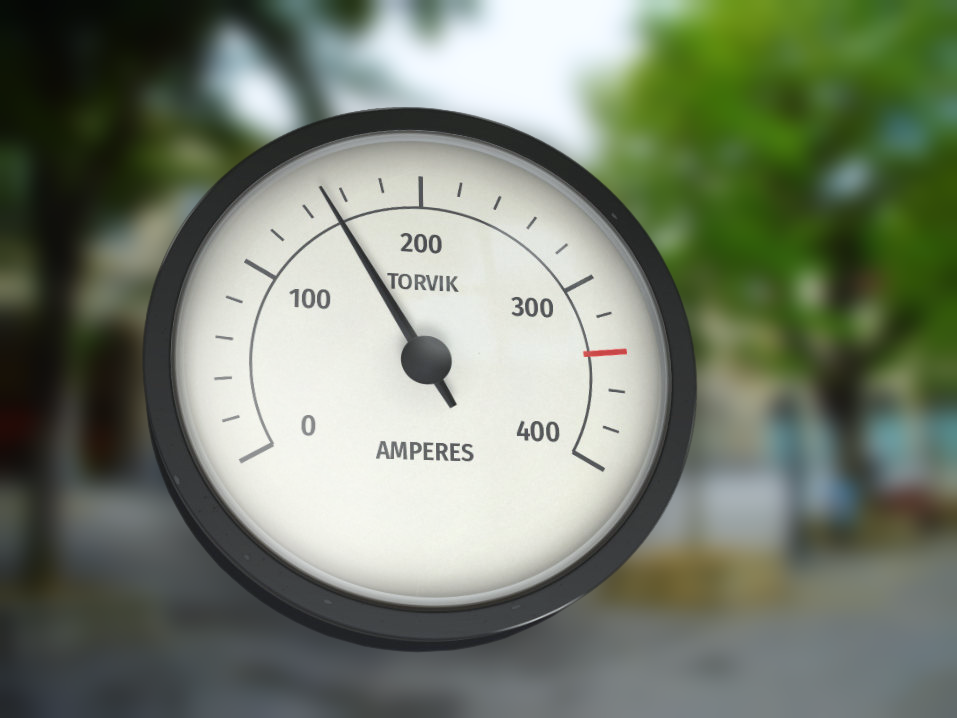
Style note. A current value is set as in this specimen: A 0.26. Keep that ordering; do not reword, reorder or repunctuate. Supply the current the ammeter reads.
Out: A 150
